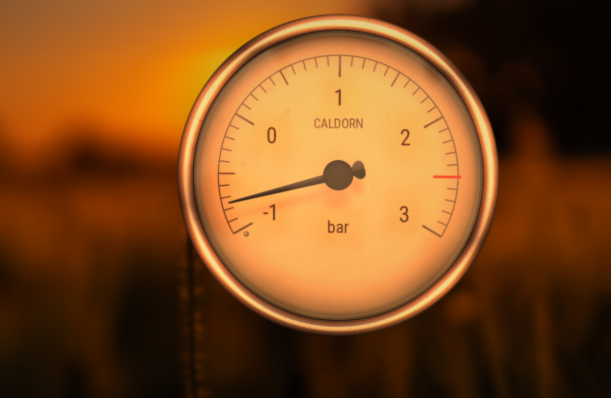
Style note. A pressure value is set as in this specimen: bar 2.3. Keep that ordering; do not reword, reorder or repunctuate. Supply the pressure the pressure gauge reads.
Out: bar -0.75
